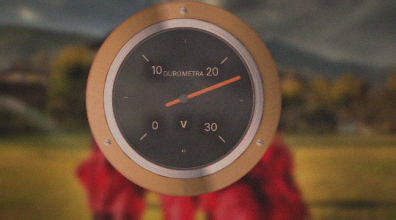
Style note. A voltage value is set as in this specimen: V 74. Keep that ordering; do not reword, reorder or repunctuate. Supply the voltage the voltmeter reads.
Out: V 22.5
